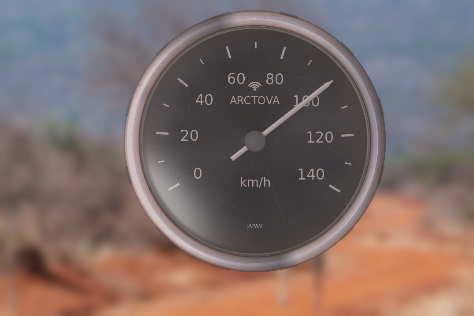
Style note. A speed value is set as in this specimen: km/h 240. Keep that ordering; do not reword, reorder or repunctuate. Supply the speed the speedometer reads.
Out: km/h 100
